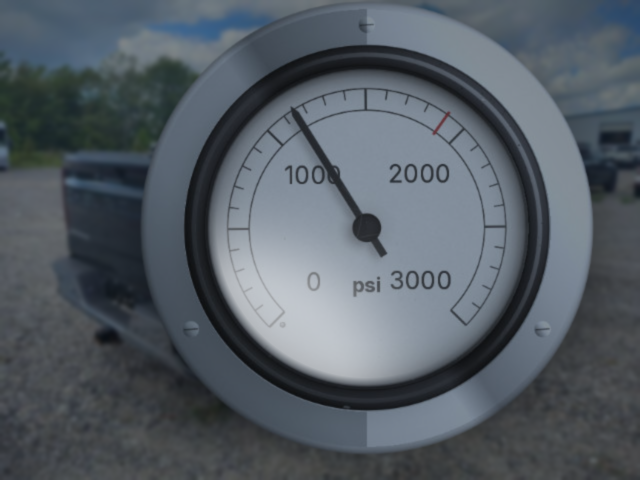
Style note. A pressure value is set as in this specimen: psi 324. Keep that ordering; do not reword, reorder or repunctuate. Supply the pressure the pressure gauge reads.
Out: psi 1150
